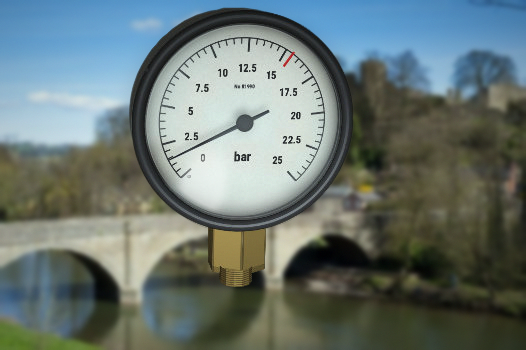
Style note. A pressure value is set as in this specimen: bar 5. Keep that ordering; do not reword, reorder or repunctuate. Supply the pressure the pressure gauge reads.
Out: bar 1.5
